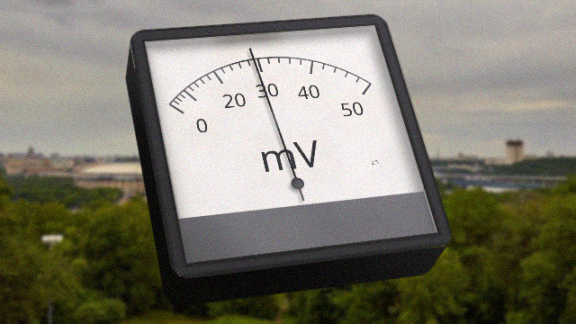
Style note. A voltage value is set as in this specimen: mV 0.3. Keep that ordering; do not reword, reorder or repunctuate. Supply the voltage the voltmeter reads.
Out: mV 29
